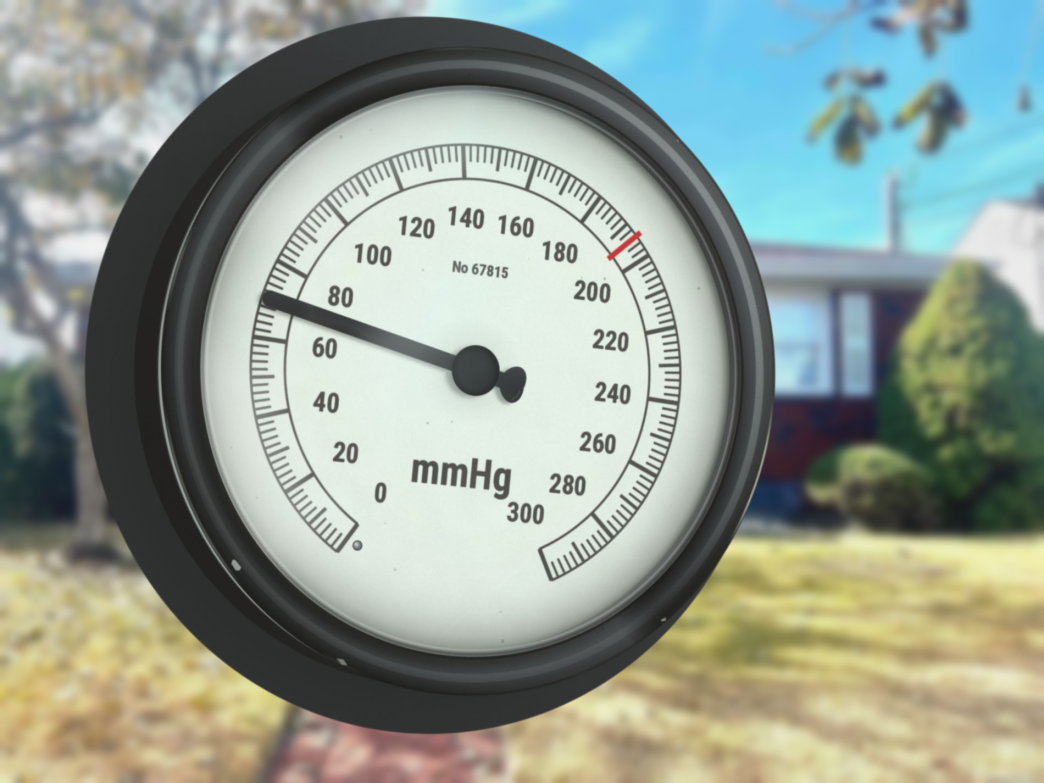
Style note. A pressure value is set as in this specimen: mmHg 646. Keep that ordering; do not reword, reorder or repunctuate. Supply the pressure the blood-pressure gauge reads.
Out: mmHg 70
